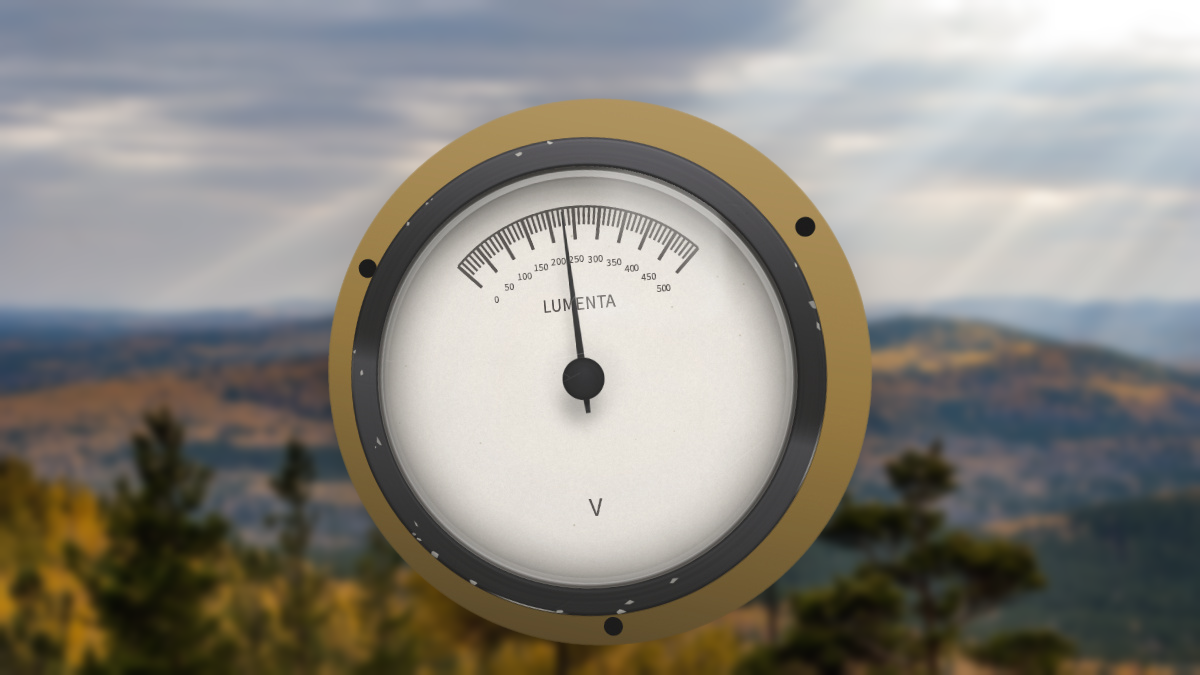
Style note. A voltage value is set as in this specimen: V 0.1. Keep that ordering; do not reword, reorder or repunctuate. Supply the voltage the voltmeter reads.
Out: V 230
